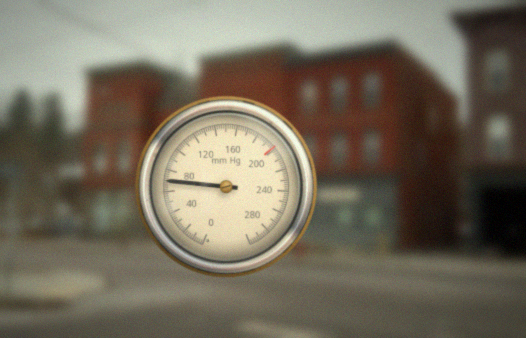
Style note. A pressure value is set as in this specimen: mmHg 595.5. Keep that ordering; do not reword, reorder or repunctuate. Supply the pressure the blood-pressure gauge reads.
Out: mmHg 70
